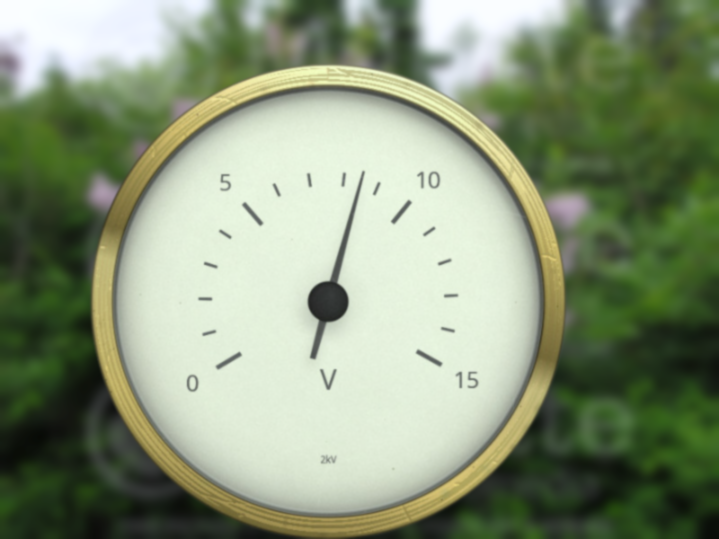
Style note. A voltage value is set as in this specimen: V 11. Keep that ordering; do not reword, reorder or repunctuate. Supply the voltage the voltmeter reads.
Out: V 8.5
